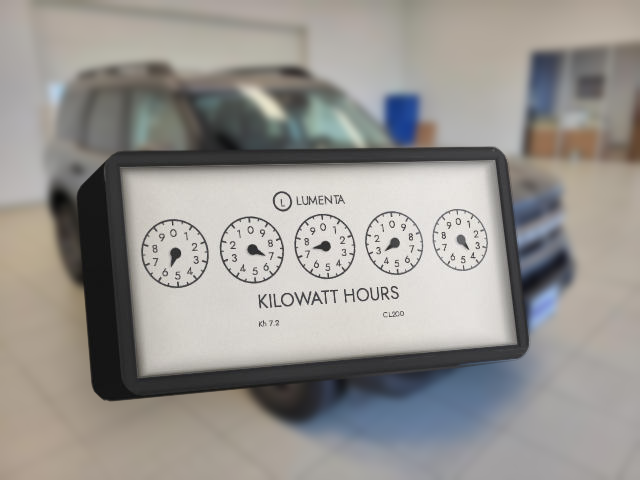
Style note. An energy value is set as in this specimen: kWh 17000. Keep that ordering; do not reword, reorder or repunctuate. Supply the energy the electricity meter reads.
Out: kWh 56734
